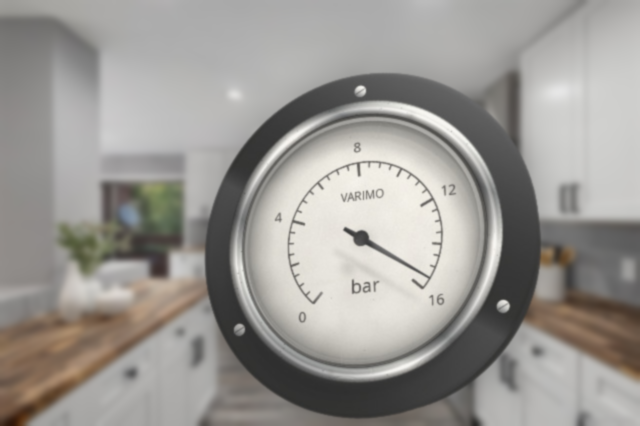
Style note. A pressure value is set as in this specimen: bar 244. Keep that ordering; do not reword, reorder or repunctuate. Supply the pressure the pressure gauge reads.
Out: bar 15.5
